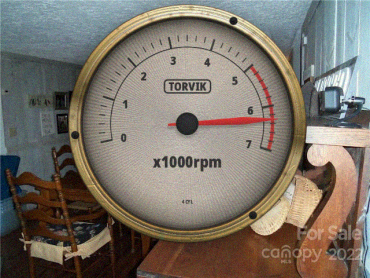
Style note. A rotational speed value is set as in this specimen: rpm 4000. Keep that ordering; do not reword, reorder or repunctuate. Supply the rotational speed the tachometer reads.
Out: rpm 6300
